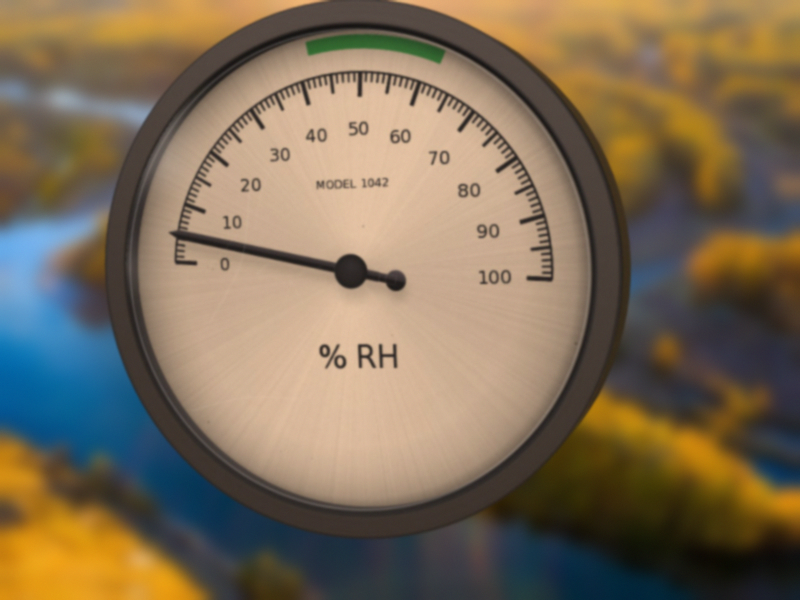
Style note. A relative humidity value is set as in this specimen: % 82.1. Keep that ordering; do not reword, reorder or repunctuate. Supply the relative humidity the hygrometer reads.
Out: % 5
